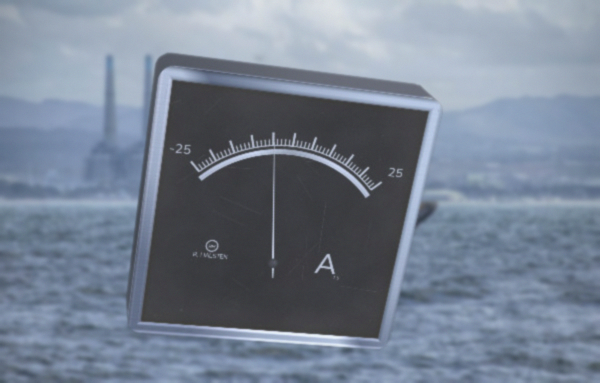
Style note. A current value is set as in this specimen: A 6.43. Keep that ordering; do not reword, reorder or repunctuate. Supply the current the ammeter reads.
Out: A -5
